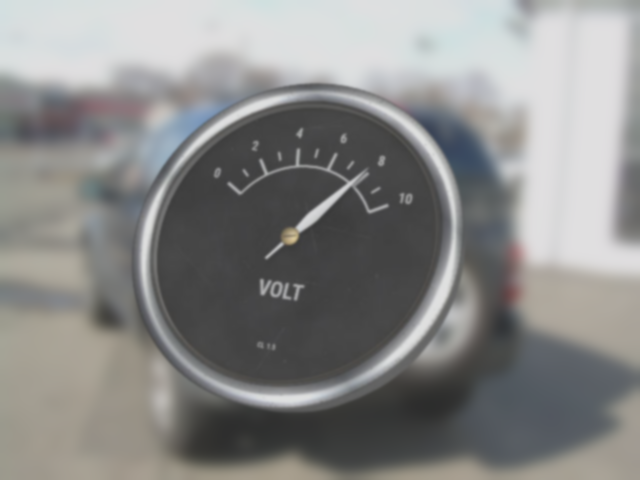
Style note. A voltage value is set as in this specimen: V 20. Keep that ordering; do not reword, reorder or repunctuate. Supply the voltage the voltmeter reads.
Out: V 8
